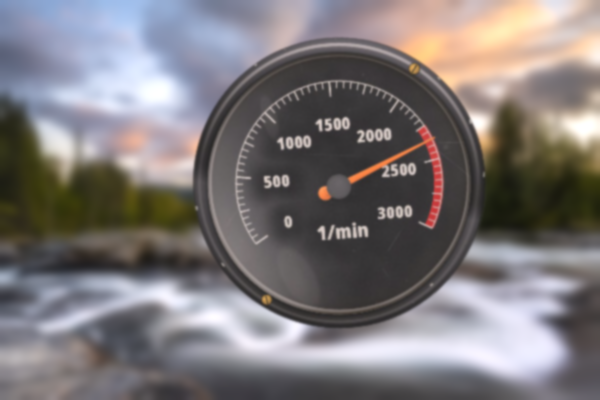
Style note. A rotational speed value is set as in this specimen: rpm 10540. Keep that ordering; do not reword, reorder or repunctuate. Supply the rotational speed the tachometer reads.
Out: rpm 2350
